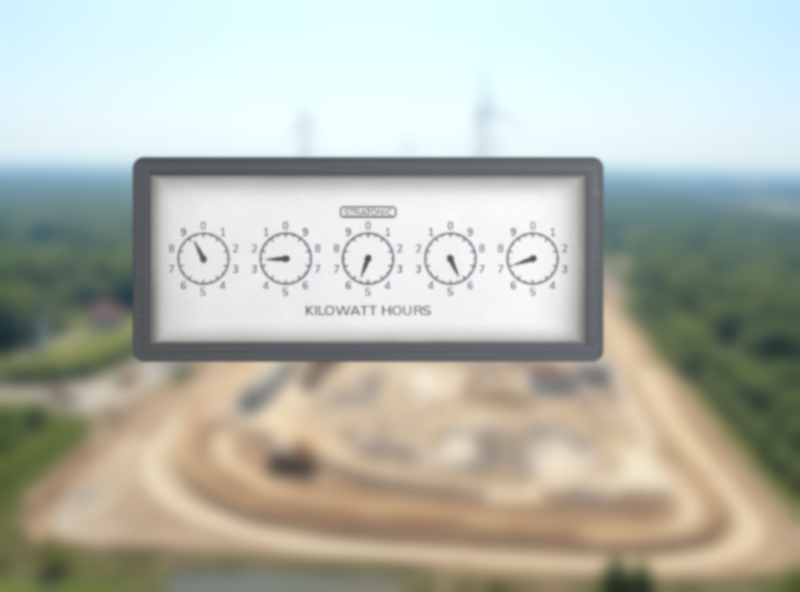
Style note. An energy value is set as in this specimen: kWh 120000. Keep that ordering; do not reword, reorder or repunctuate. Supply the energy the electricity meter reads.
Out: kWh 92557
